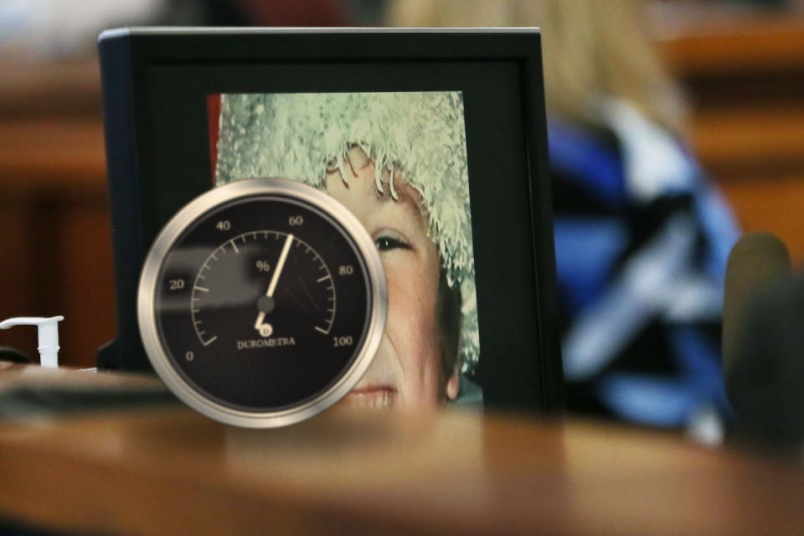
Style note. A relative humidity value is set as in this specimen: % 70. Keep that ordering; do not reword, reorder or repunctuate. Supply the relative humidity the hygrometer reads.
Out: % 60
